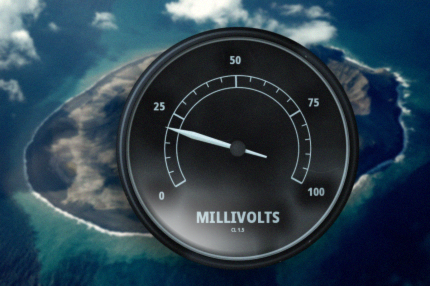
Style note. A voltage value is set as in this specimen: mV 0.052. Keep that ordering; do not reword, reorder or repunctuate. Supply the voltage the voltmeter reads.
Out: mV 20
